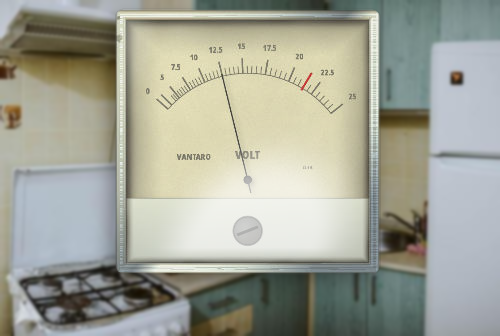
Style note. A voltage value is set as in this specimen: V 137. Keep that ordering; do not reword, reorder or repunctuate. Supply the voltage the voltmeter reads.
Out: V 12.5
